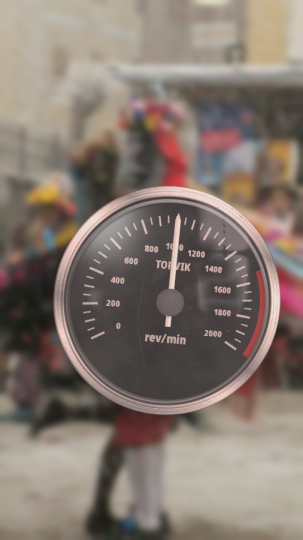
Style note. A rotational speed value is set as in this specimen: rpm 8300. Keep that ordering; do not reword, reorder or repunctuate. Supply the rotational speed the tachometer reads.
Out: rpm 1000
